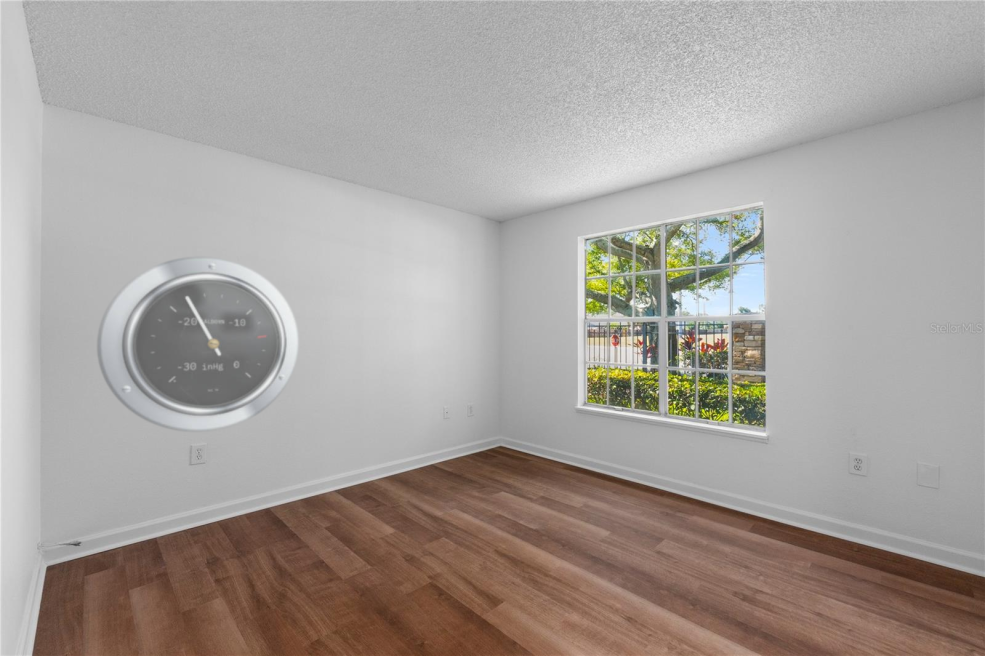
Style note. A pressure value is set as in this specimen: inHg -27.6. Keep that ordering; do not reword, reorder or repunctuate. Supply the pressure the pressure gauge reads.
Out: inHg -18
